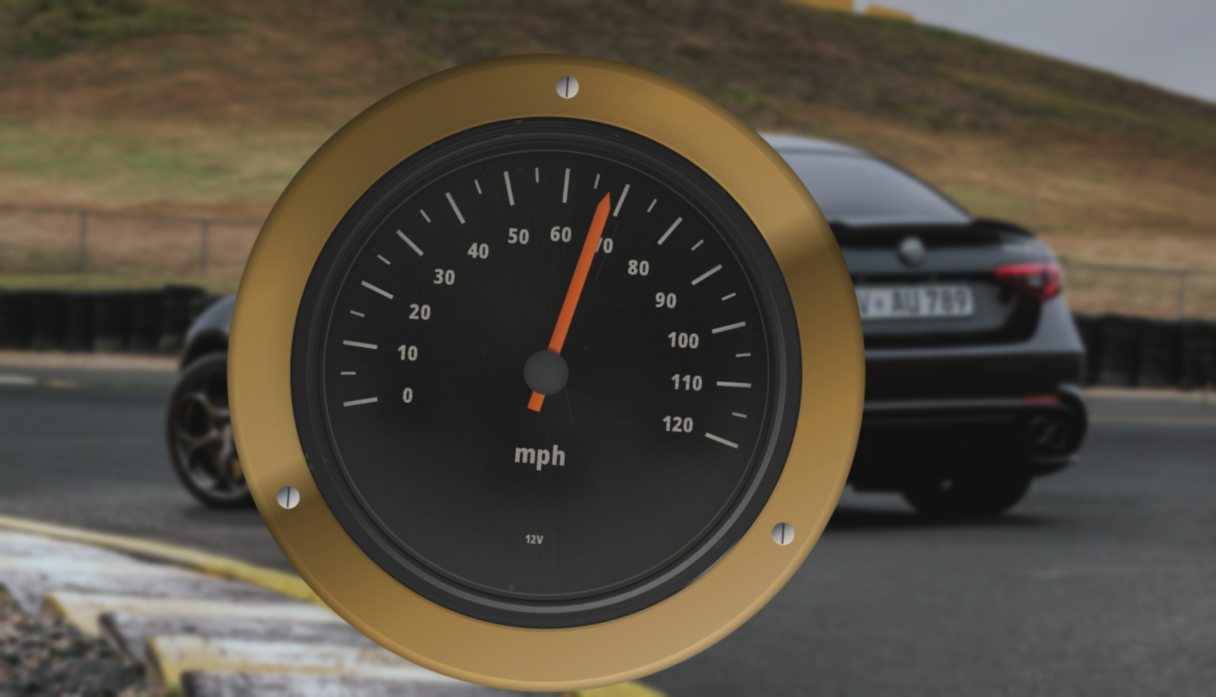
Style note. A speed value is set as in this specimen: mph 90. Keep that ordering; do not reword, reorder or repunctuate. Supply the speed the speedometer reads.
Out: mph 67.5
